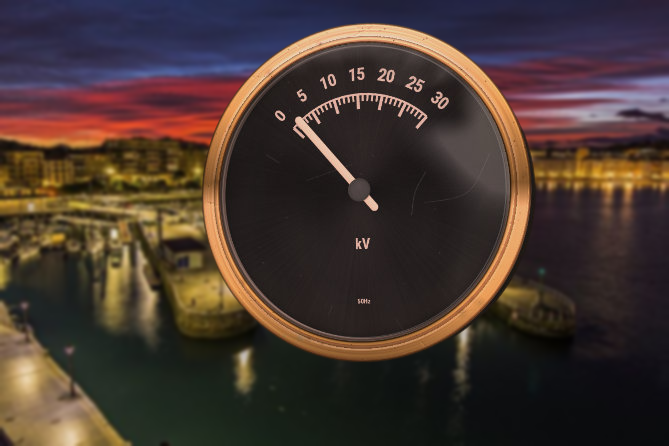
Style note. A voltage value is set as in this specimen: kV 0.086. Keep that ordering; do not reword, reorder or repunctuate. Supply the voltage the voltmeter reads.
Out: kV 2
